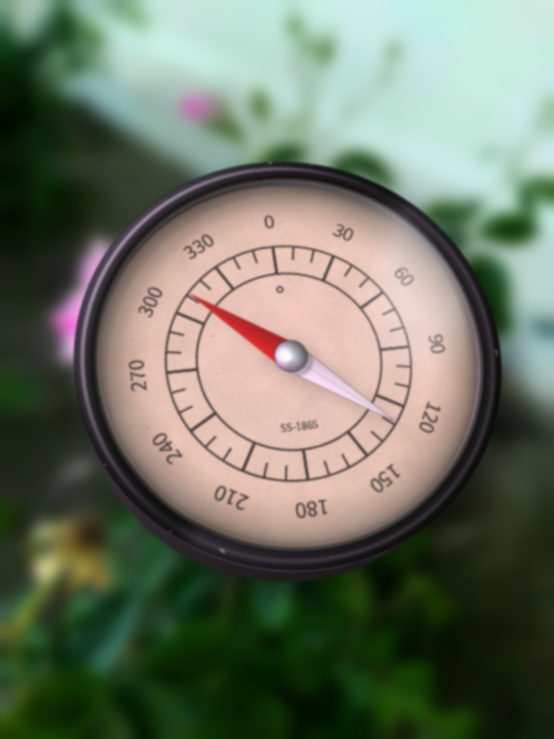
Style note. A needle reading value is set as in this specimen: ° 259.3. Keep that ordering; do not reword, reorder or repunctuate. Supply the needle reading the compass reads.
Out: ° 310
